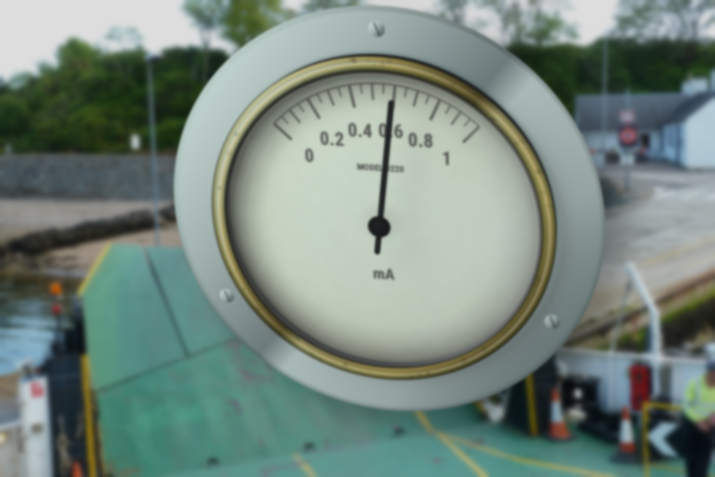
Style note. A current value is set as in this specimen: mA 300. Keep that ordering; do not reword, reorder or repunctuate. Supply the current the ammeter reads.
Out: mA 0.6
